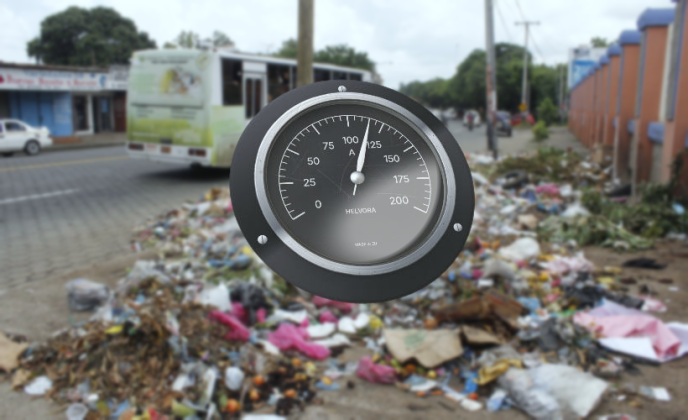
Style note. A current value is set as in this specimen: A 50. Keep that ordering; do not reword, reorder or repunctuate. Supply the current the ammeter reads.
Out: A 115
